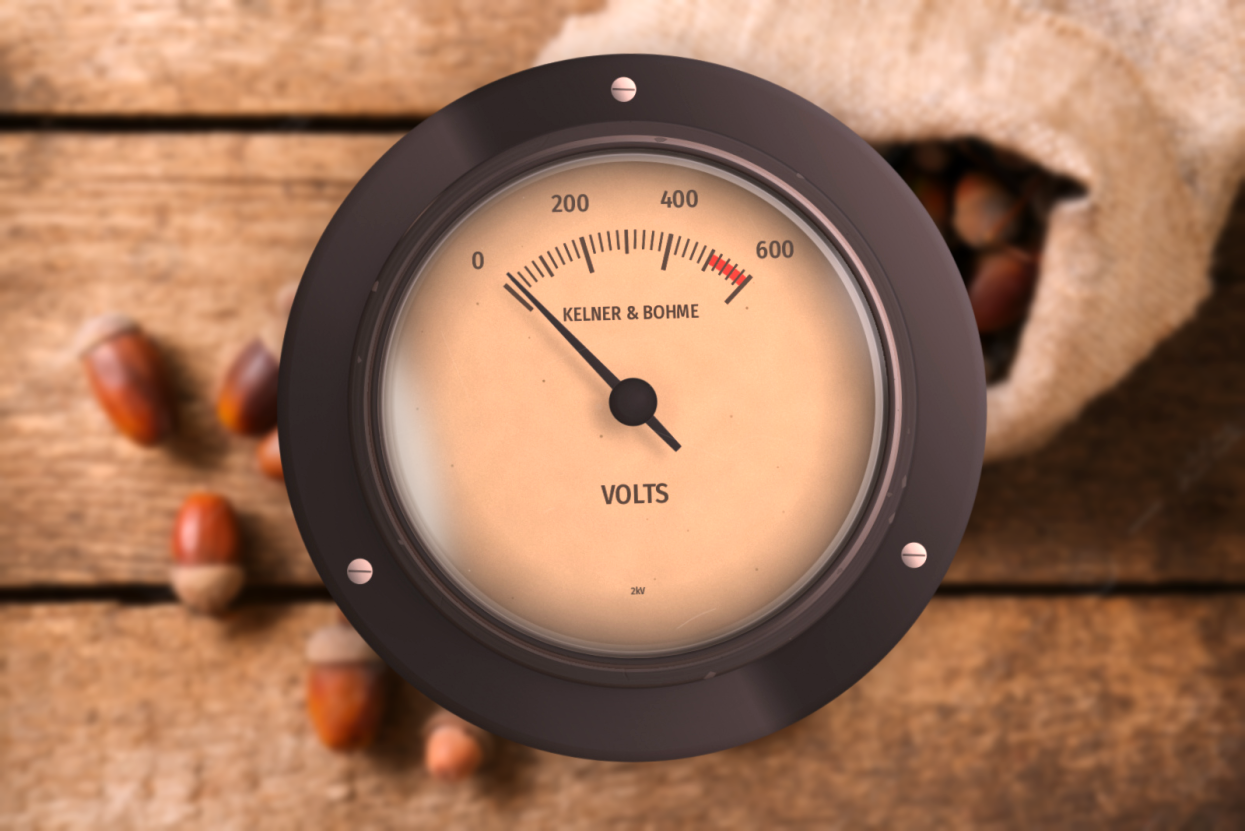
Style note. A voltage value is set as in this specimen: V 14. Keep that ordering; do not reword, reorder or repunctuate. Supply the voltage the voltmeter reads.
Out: V 20
